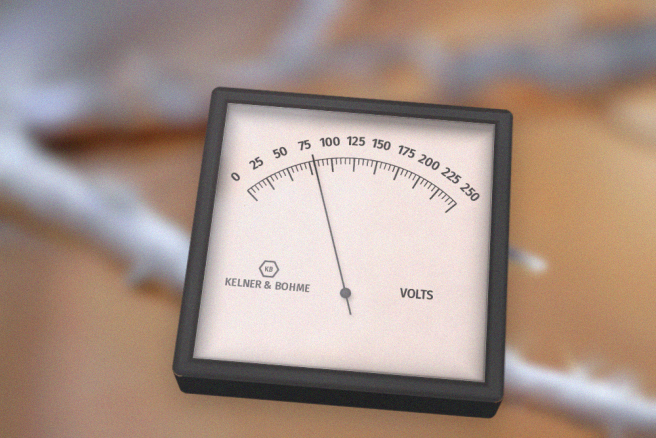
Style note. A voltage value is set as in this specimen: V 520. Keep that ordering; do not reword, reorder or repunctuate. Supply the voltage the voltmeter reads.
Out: V 80
